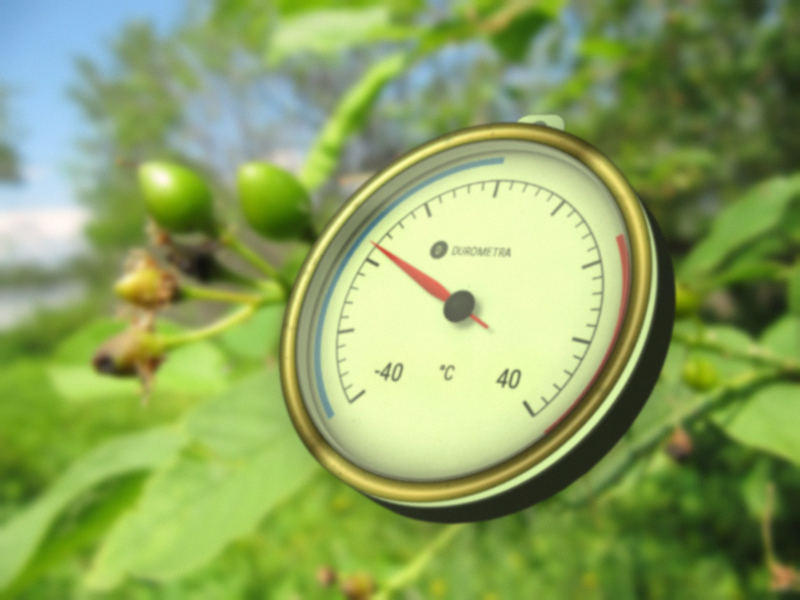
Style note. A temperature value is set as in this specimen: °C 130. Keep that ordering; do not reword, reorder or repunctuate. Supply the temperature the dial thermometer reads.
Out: °C -18
